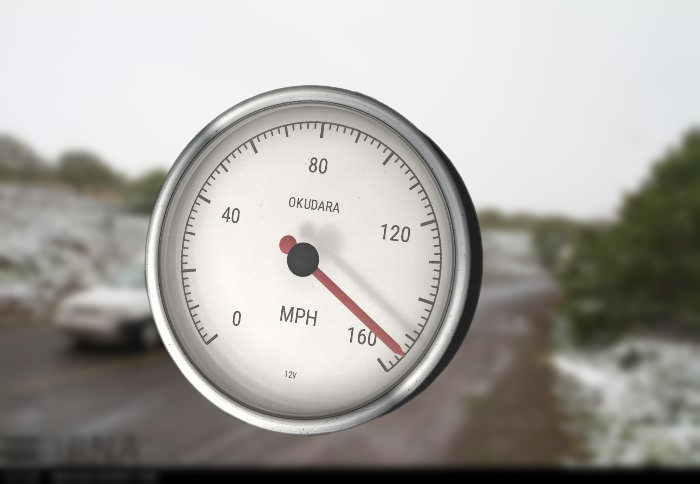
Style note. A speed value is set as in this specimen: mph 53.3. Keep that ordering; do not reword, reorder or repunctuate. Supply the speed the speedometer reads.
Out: mph 154
